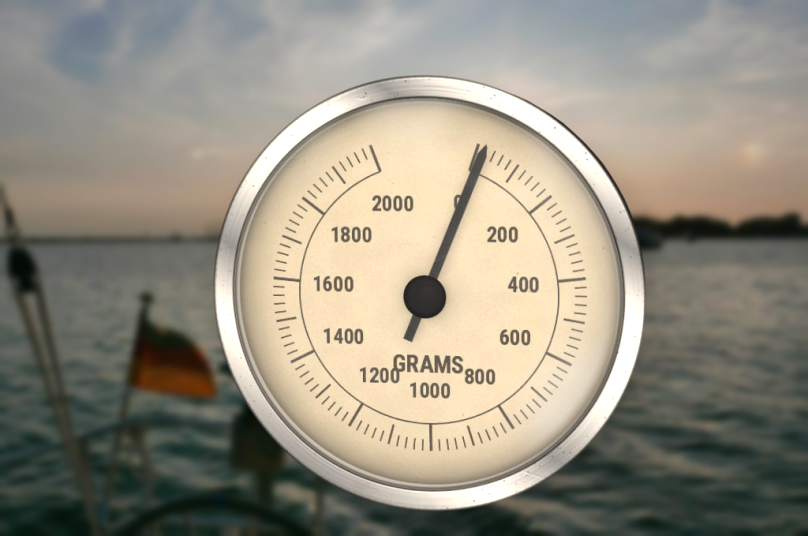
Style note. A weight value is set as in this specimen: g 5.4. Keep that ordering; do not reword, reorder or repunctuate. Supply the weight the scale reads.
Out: g 20
